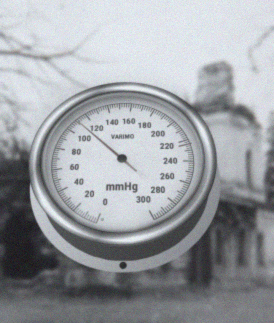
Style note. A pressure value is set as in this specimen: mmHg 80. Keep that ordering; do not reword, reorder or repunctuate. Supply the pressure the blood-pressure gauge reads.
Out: mmHg 110
